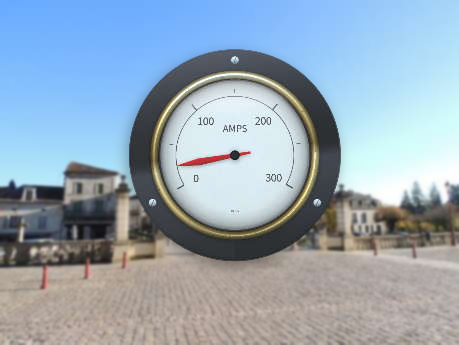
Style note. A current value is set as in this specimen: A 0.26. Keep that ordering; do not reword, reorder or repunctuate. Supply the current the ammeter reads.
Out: A 25
